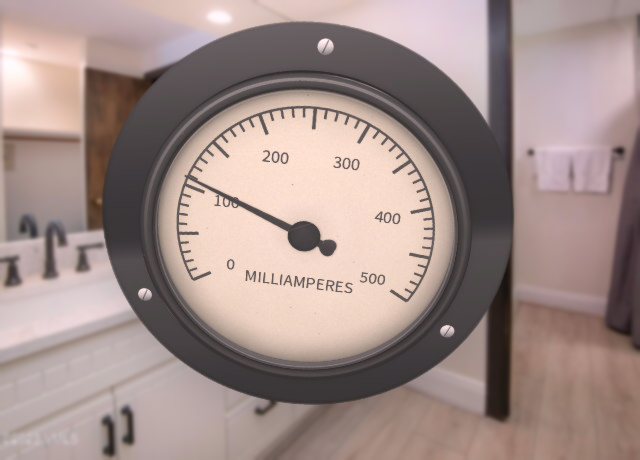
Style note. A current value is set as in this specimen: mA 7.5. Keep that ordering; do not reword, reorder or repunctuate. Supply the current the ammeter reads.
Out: mA 110
